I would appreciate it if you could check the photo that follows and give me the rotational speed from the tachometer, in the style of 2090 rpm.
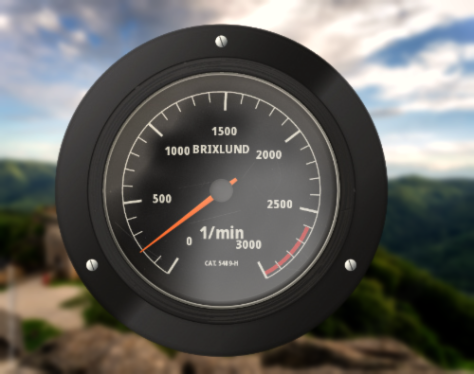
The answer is 200 rpm
